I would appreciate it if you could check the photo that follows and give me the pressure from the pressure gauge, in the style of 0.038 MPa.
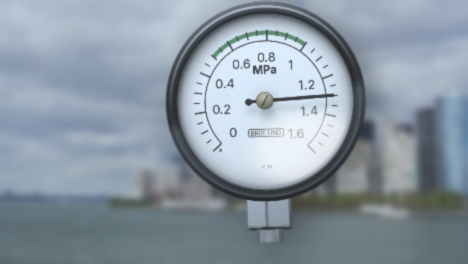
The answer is 1.3 MPa
